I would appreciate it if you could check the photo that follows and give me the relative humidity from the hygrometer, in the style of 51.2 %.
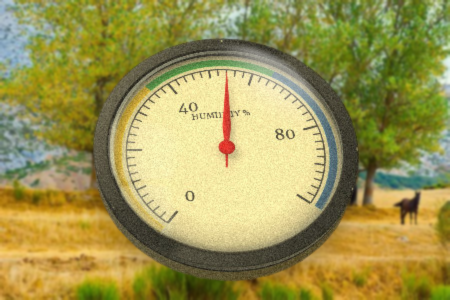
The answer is 54 %
